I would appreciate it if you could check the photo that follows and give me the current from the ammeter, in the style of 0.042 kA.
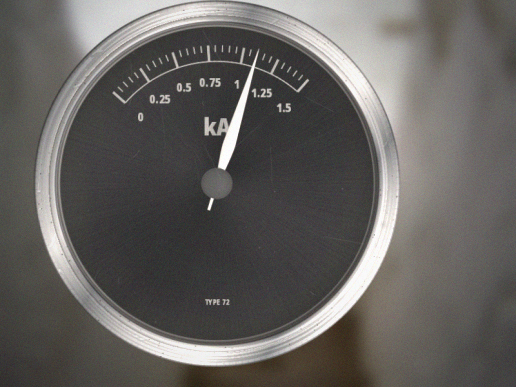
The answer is 1.1 kA
